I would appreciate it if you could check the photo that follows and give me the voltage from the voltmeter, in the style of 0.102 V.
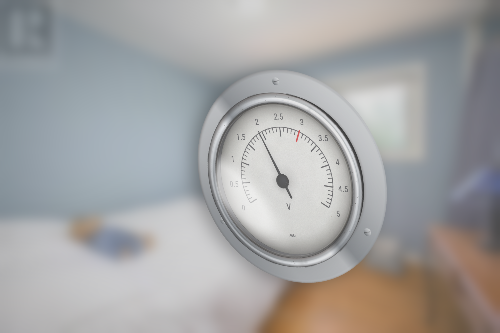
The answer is 2 V
